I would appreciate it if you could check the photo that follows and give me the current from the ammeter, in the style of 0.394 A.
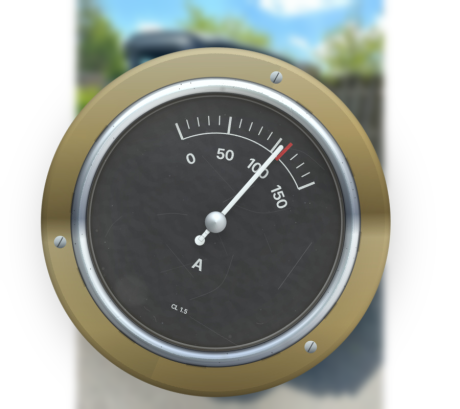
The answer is 105 A
